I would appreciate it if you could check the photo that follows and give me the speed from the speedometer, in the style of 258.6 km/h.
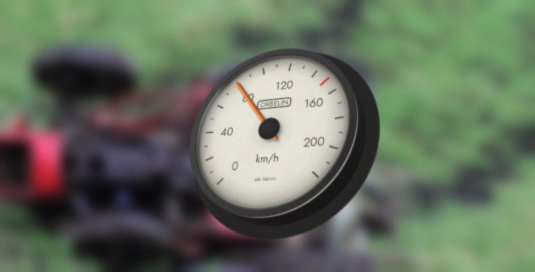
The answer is 80 km/h
